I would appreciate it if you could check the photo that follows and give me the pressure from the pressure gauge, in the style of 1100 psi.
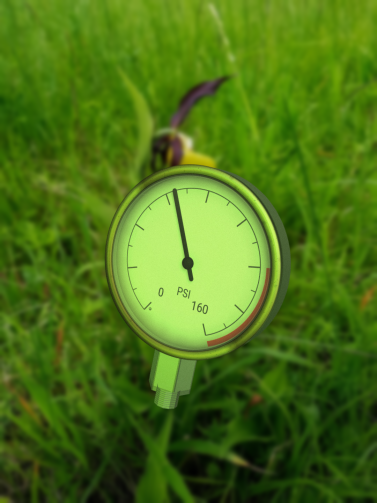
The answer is 65 psi
